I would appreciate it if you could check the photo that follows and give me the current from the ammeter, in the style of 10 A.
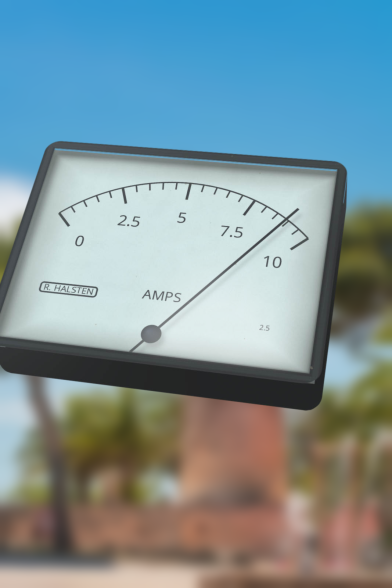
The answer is 9 A
